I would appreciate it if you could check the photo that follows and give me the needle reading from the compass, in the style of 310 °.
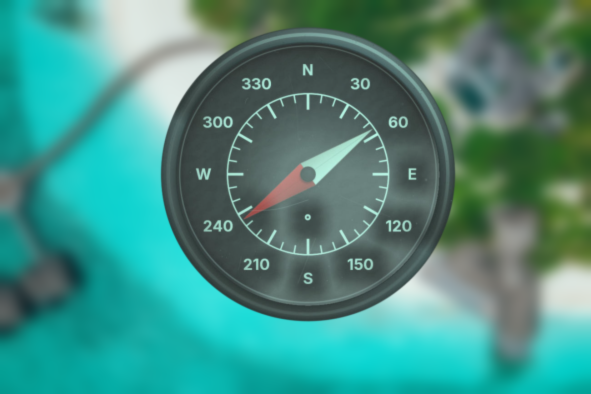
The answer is 235 °
